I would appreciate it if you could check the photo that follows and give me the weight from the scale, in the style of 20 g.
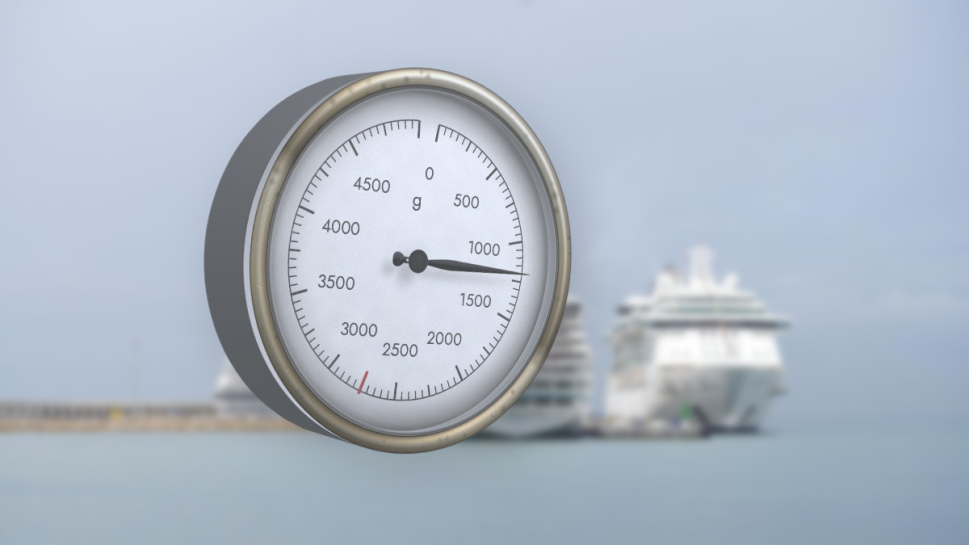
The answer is 1200 g
